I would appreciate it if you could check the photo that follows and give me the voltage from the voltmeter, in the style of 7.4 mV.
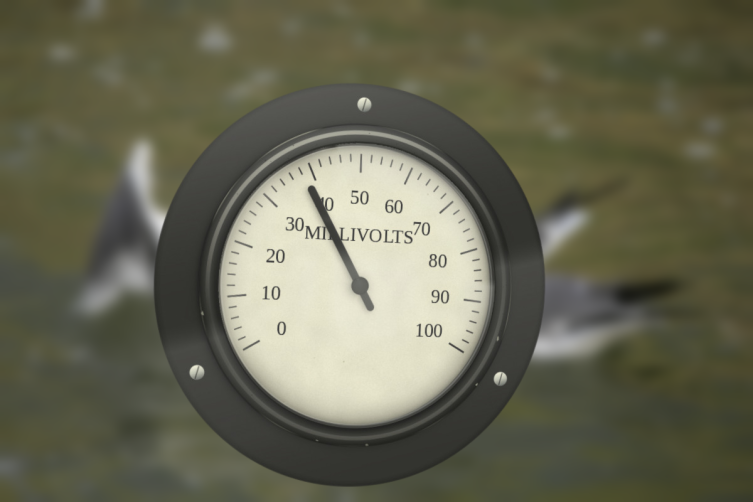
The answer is 38 mV
